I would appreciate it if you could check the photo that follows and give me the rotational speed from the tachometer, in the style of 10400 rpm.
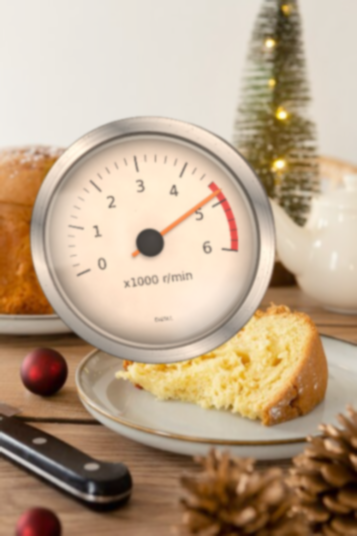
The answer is 4800 rpm
